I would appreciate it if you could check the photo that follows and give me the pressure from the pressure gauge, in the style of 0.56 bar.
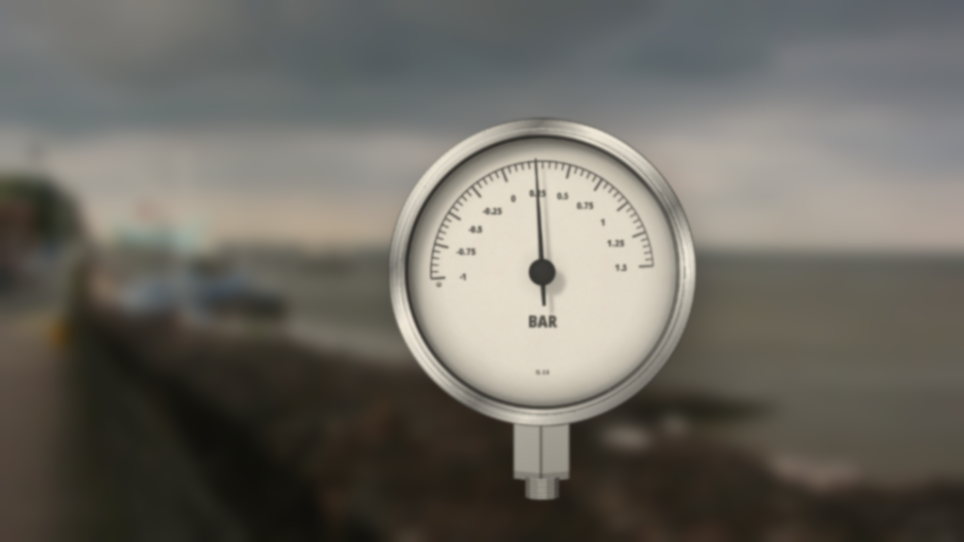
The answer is 0.25 bar
